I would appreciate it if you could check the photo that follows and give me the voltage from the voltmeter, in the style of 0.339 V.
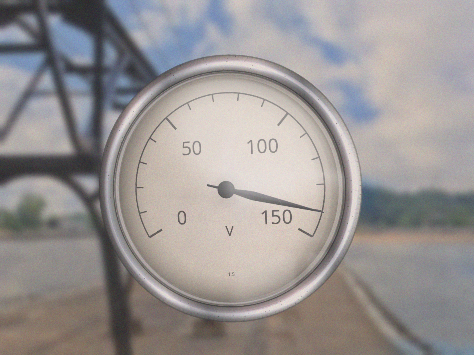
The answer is 140 V
